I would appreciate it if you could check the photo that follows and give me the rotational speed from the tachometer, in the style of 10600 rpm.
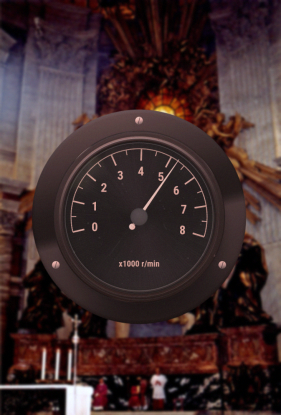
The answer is 5250 rpm
